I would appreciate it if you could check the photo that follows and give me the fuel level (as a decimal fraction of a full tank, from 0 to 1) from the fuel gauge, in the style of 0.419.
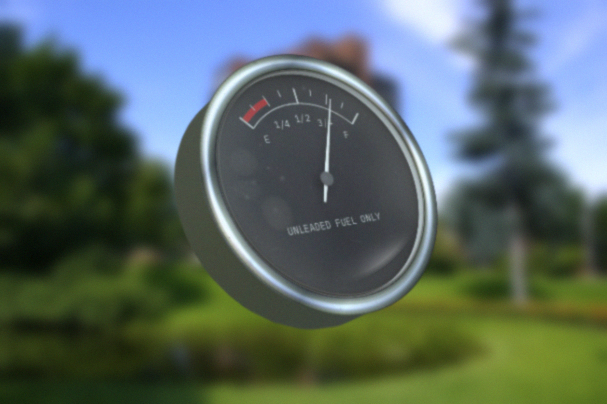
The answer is 0.75
